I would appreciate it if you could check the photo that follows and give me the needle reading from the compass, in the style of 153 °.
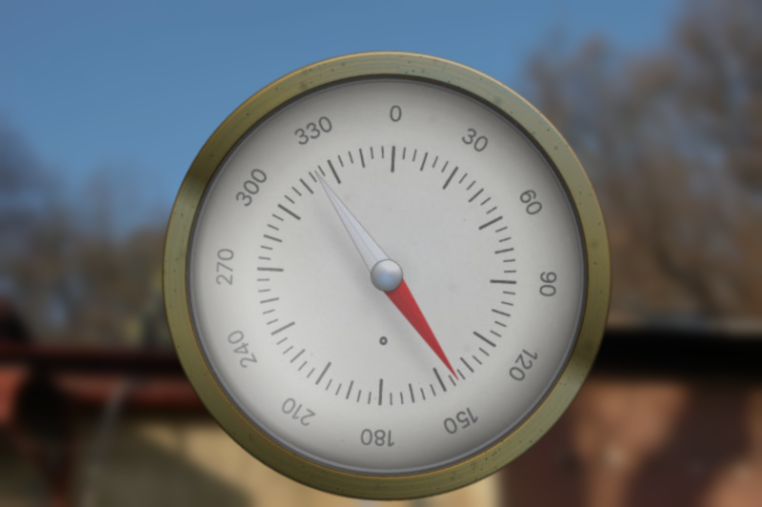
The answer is 142.5 °
